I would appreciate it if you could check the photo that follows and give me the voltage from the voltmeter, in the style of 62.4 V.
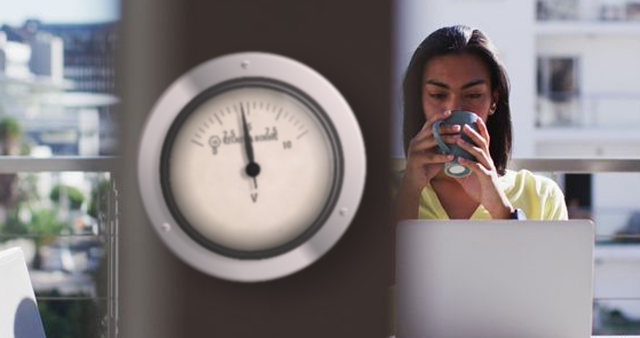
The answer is 4.5 V
